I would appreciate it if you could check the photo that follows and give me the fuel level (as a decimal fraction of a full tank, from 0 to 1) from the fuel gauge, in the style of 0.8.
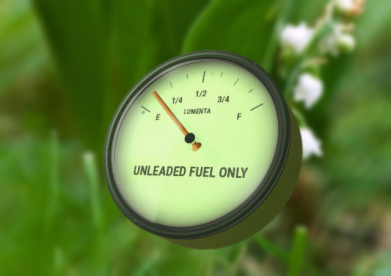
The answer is 0.125
